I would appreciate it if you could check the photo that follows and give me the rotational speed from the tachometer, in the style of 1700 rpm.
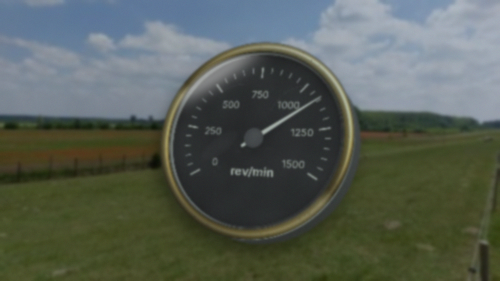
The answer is 1100 rpm
